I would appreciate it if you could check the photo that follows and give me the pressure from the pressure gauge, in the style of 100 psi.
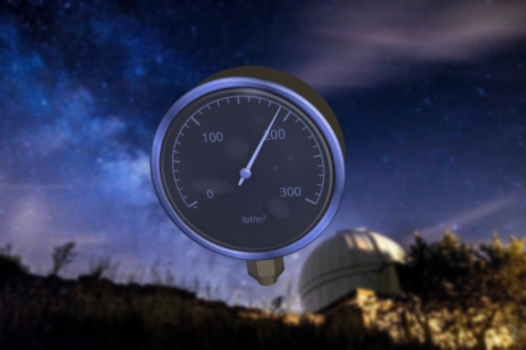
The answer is 190 psi
